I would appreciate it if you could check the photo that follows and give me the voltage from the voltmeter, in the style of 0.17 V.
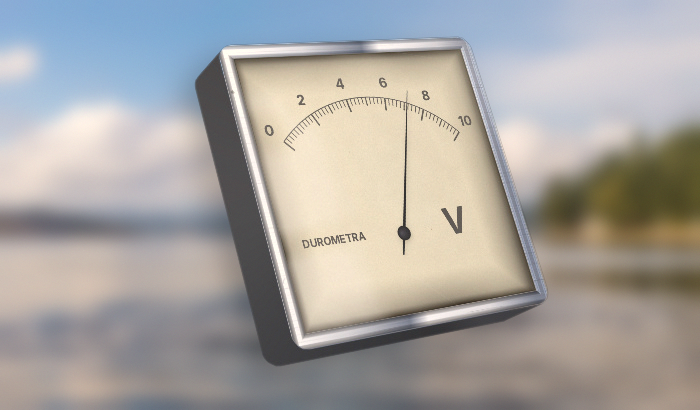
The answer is 7 V
